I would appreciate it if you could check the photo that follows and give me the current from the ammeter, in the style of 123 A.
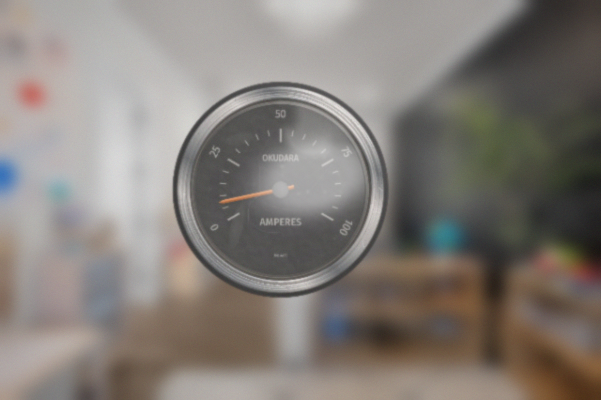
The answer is 7.5 A
